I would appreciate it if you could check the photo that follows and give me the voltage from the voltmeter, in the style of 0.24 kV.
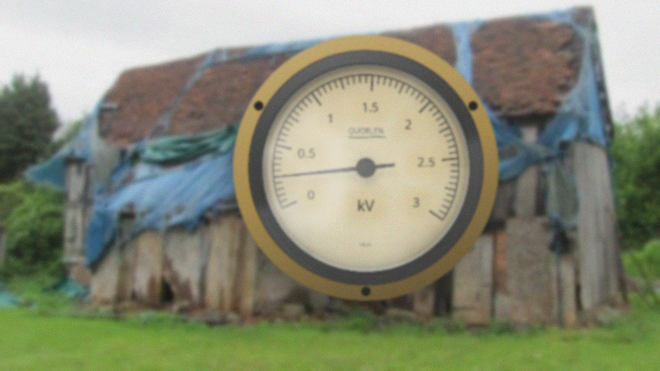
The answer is 0.25 kV
